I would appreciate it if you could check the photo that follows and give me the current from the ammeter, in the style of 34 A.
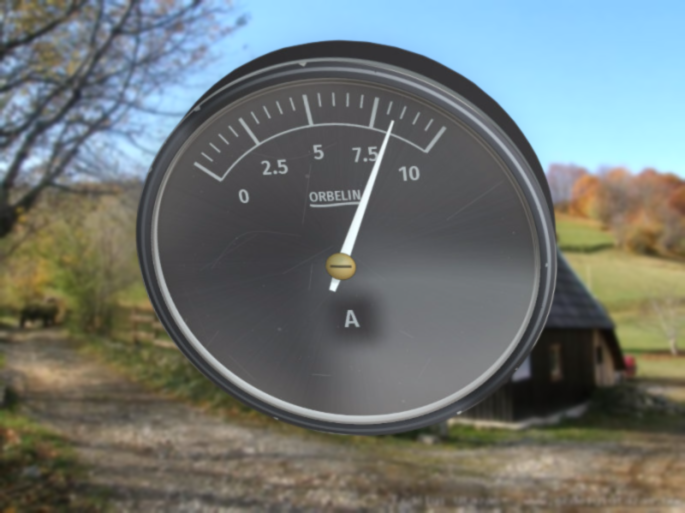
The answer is 8.25 A
